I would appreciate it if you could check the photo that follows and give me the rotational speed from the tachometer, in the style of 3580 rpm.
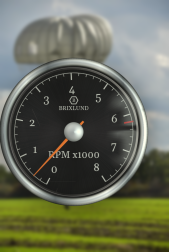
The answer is 400 rpm
